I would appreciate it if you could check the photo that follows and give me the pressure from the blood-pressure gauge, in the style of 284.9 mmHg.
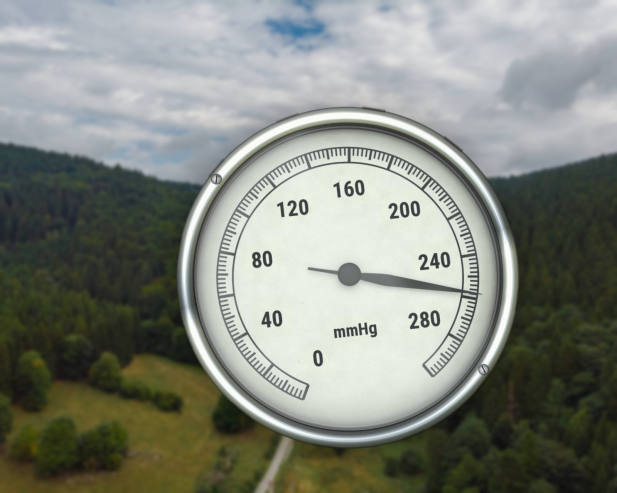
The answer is 258 mmHg
